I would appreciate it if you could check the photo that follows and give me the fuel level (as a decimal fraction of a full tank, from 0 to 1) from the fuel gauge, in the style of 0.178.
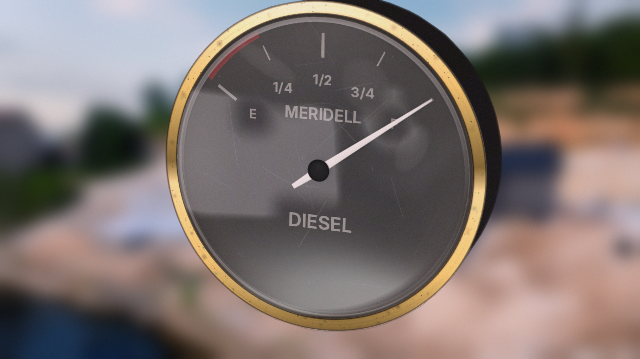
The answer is 1
